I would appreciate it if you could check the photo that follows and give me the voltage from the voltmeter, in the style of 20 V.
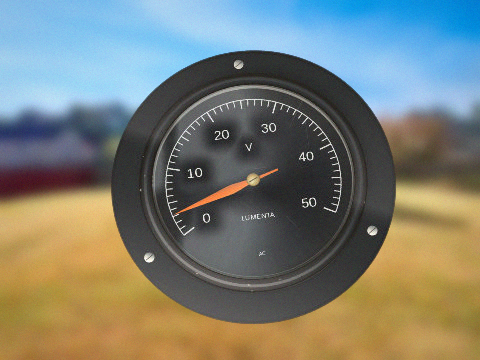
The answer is 3 V
